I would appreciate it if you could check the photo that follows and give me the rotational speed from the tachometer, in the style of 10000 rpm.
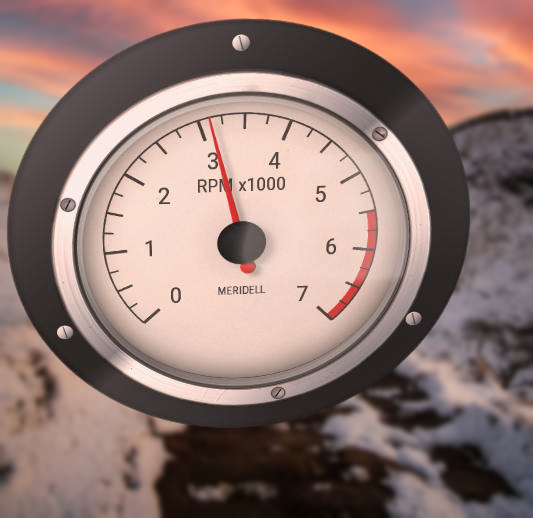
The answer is 3125 rpm
